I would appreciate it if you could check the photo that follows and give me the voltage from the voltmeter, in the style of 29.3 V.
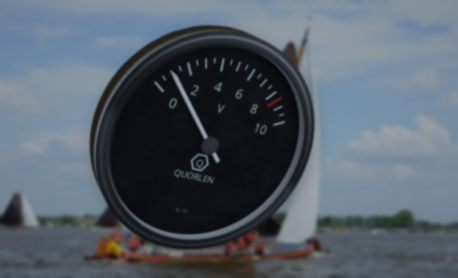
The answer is 1 V
